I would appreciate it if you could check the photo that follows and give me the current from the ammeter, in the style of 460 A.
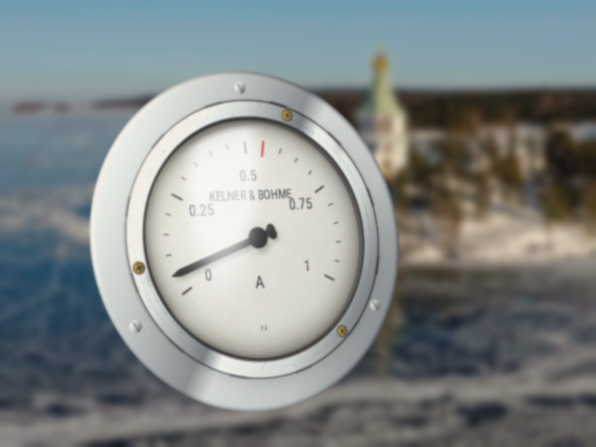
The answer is 0.05 A
